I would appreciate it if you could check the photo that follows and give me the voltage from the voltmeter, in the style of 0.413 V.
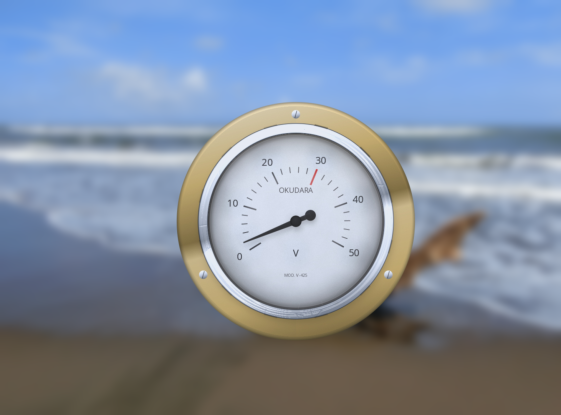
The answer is 2 V
